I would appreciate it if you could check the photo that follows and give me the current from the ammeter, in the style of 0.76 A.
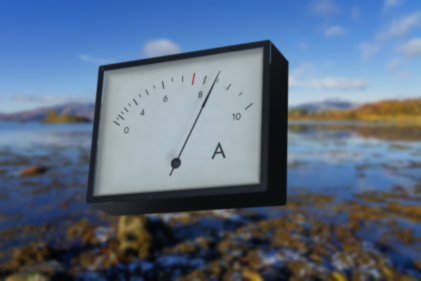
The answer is 8.5 A
